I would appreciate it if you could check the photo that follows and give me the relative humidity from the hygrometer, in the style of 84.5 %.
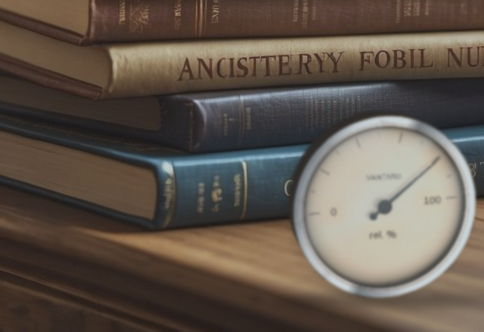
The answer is 80 %
